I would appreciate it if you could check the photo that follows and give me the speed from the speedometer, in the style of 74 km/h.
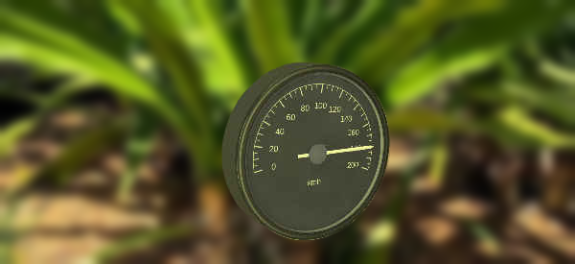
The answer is 180 km/h
